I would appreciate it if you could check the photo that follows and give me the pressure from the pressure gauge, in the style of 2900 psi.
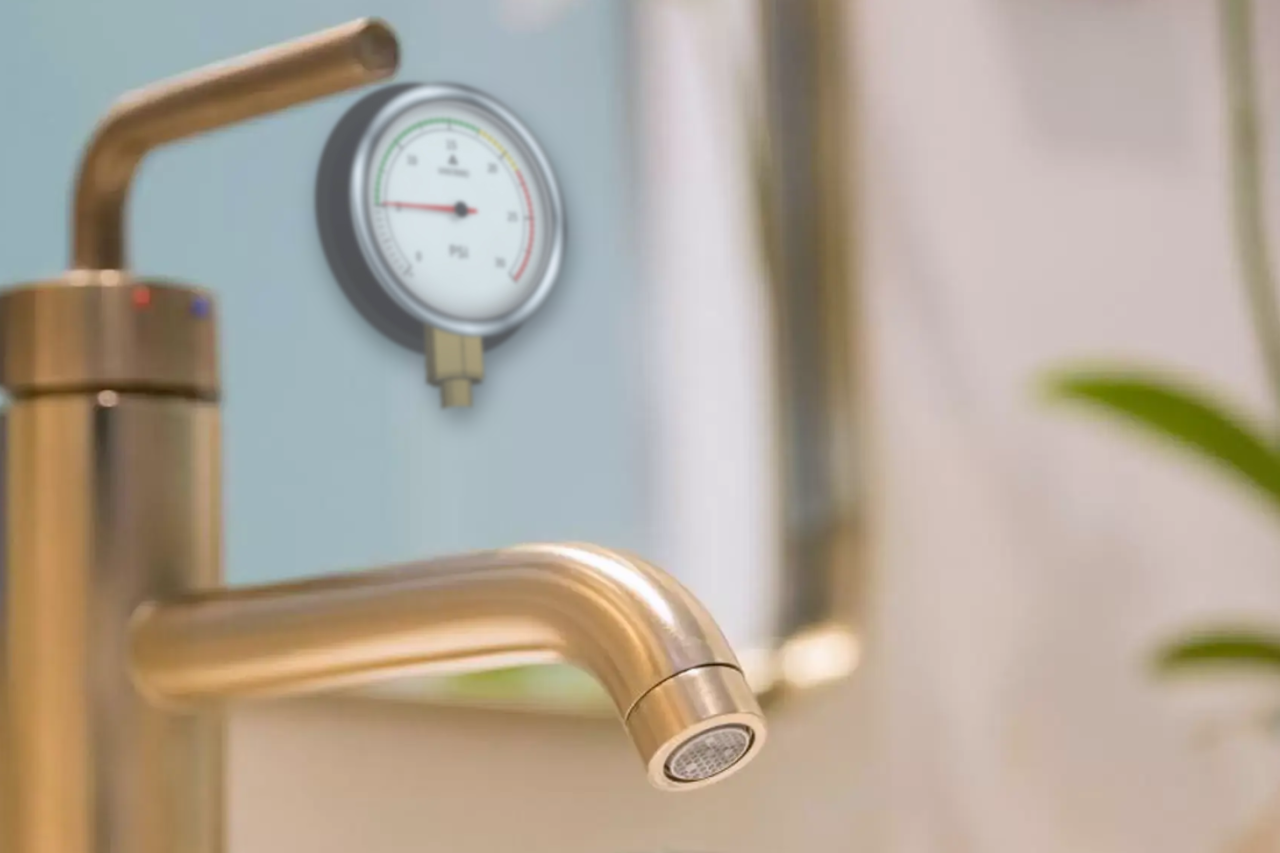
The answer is 5 psi
